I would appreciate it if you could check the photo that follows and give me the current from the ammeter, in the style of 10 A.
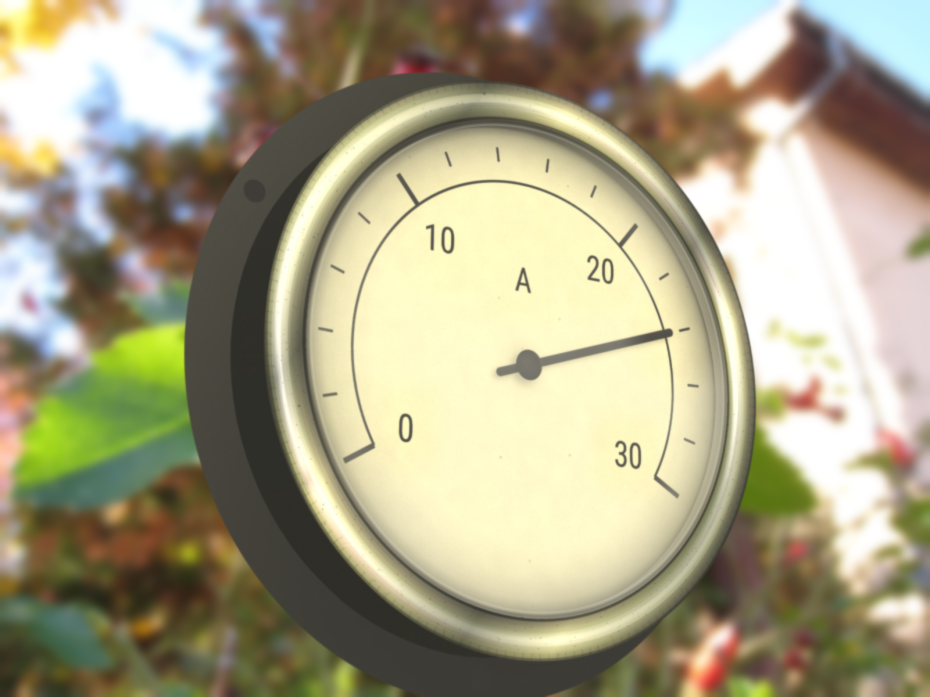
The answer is 24 A
